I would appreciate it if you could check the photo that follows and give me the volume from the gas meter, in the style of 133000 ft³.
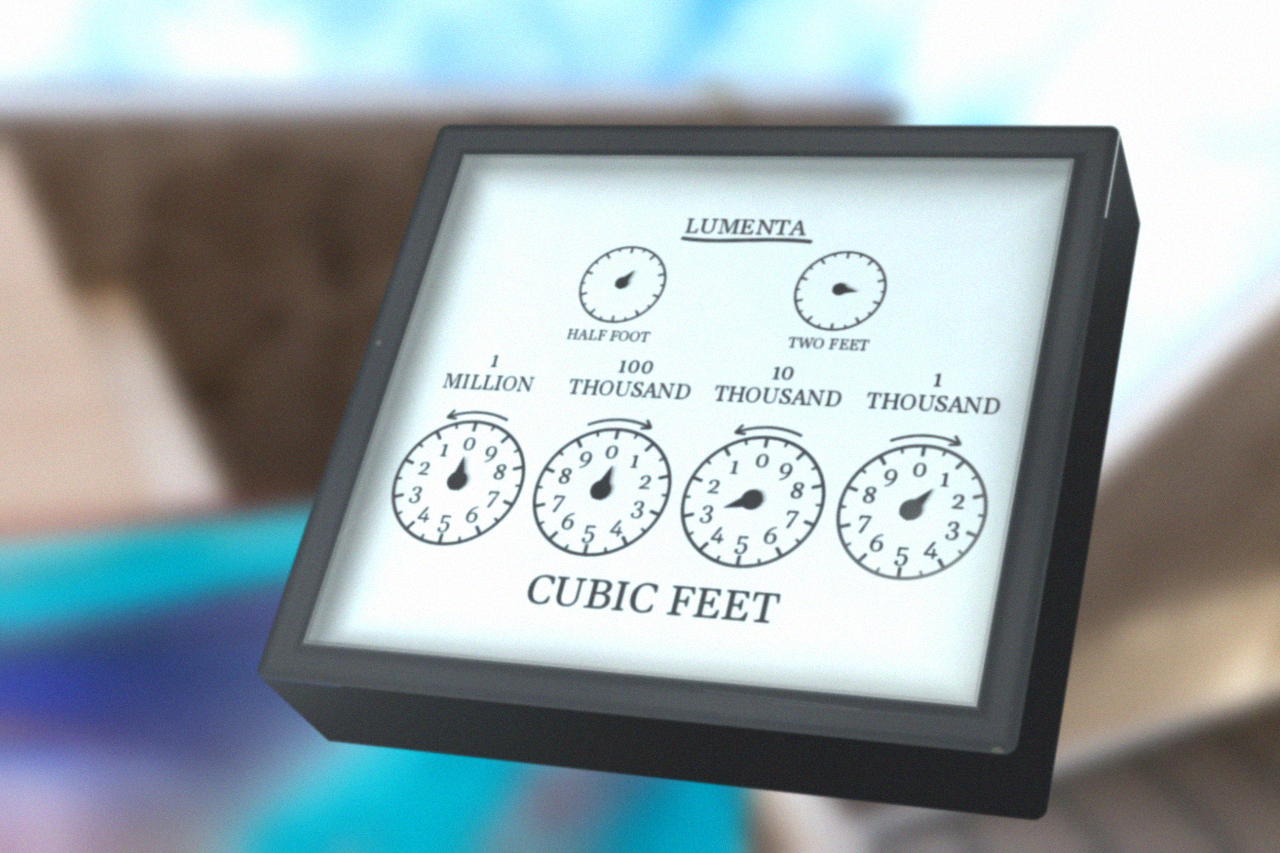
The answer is 3100 ft³
